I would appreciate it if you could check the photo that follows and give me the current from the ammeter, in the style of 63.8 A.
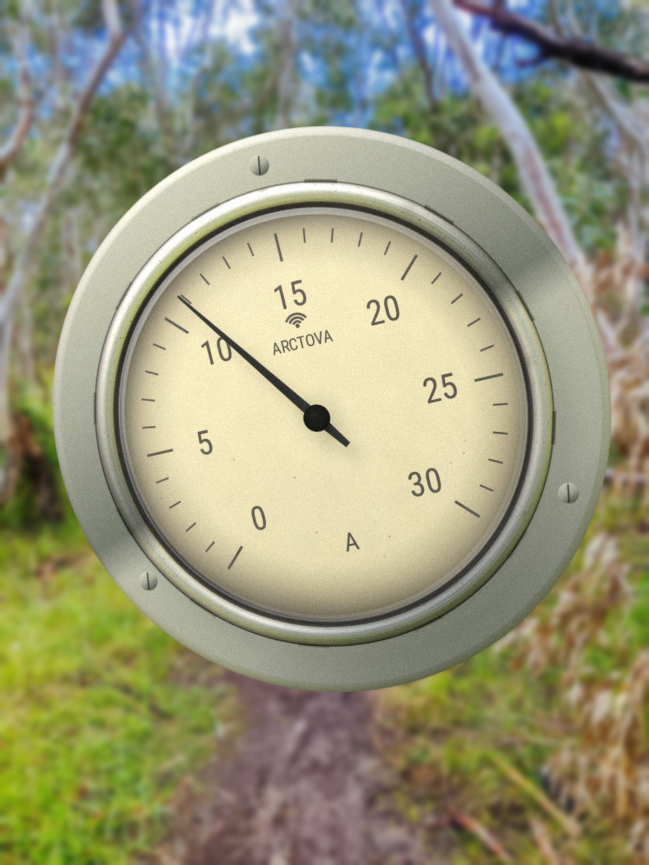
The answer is 11 A
